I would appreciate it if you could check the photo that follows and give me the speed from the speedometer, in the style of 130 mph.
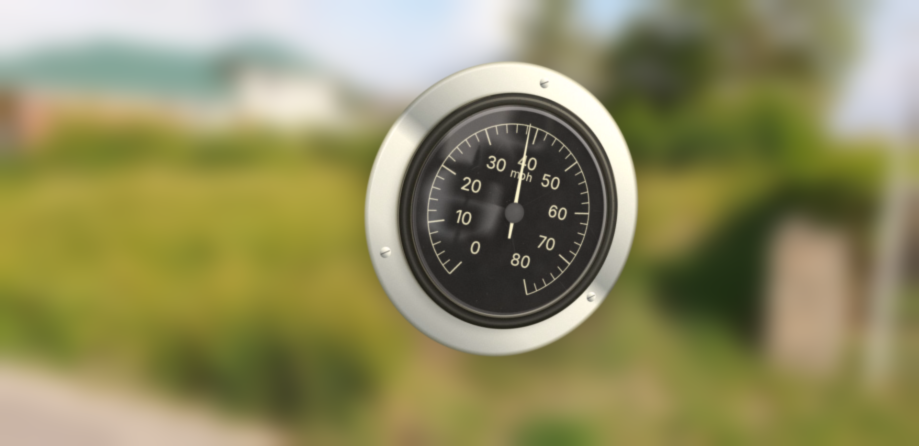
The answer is 38 mph
